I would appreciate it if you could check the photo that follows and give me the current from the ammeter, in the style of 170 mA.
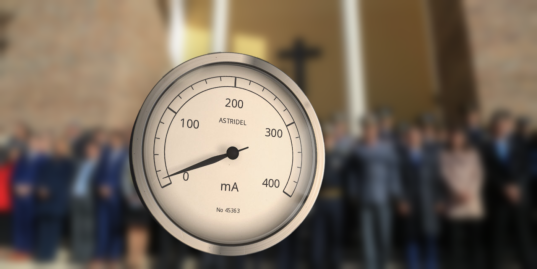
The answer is 10 mA
